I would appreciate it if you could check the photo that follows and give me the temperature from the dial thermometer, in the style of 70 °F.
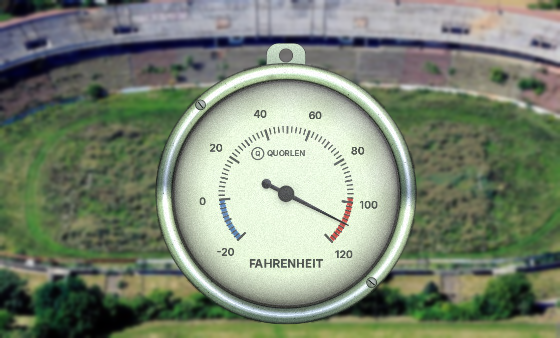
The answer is 110 °F
